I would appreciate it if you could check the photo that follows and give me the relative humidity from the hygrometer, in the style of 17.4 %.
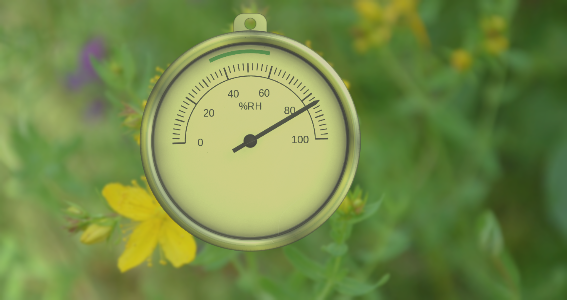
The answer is 84 %
